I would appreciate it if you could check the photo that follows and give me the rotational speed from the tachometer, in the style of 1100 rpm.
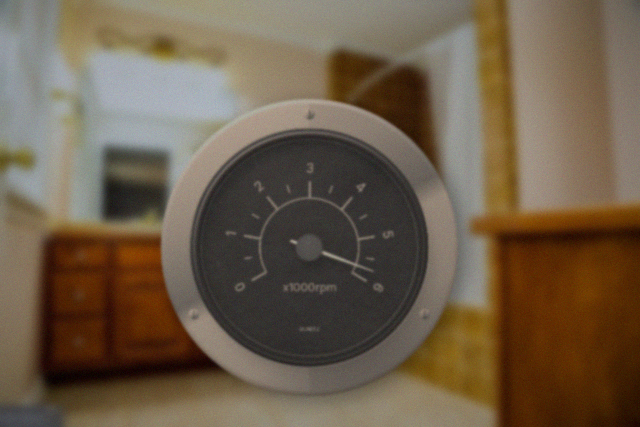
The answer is 5750 rpm
